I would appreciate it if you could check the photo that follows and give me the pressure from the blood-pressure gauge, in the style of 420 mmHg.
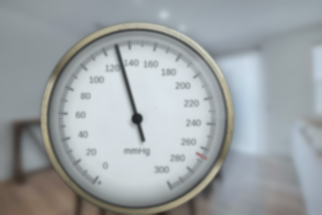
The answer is 130 mmHg
